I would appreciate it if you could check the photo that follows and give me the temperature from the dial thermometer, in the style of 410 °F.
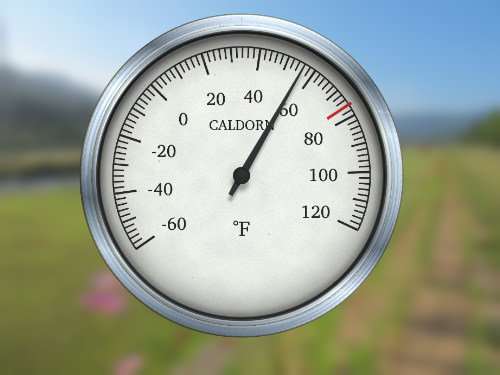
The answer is 56 °F
